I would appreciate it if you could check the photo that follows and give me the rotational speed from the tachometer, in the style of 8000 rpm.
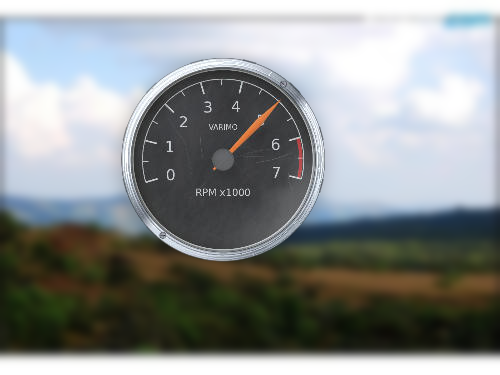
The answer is 5000 rpm
